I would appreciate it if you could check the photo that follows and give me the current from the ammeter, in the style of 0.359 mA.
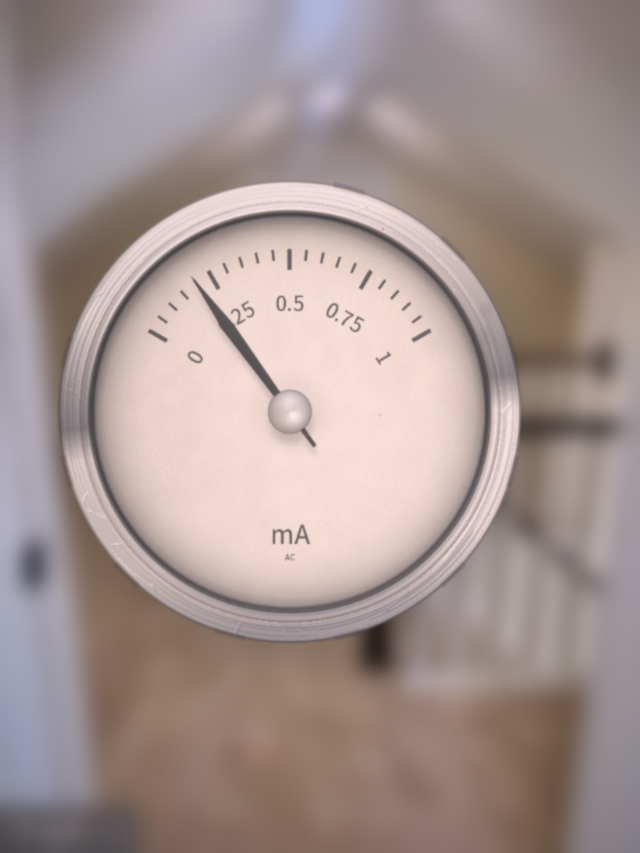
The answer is 0.2 mA
